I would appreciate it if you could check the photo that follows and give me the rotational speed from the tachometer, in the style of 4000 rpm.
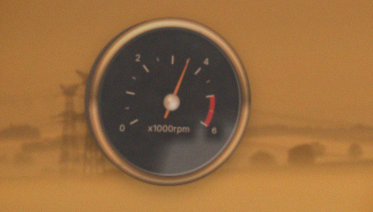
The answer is 3500 rpm
